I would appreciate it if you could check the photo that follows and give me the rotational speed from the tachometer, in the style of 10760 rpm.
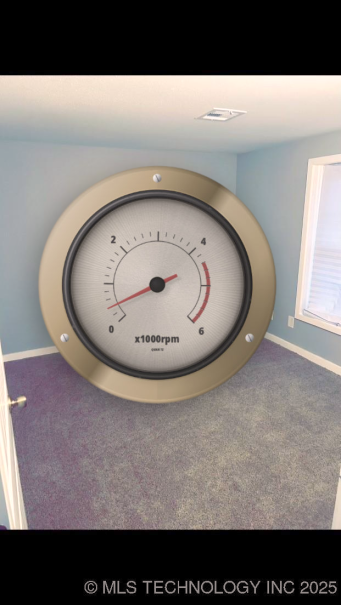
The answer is 400 rpm
